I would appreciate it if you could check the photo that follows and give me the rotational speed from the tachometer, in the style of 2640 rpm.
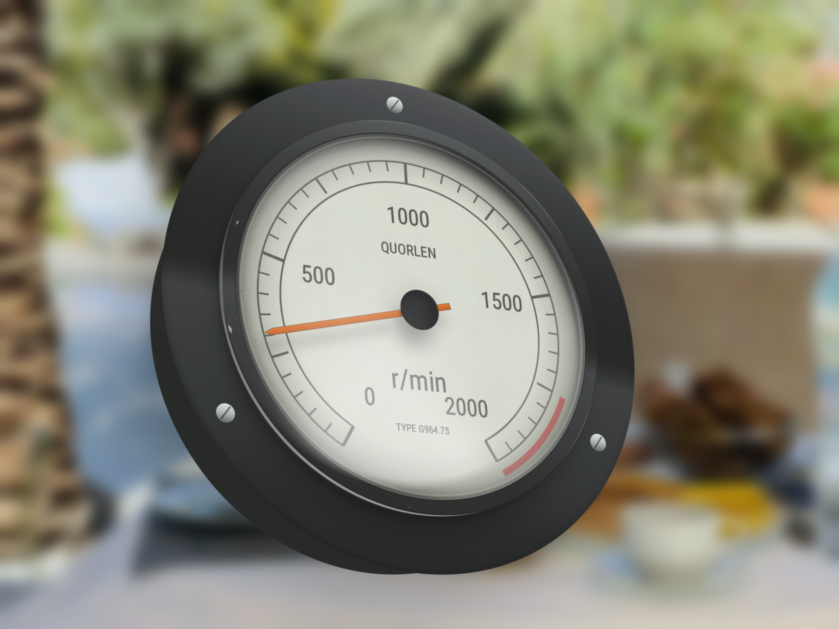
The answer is 300 rpm
